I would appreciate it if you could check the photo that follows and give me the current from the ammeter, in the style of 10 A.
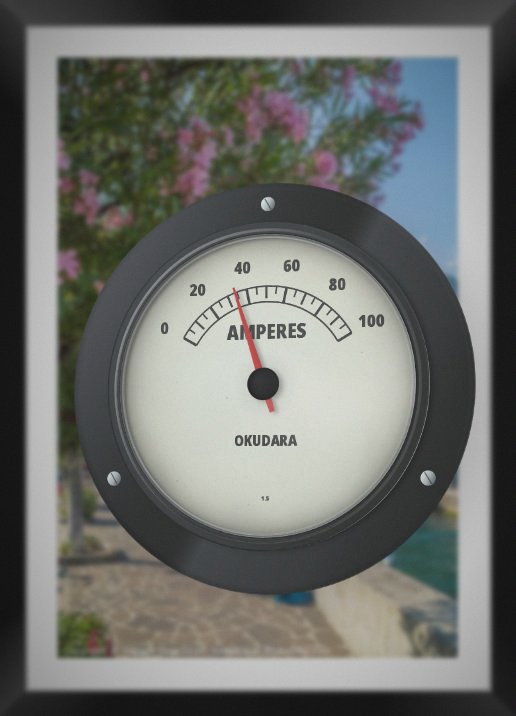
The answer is 35 A
